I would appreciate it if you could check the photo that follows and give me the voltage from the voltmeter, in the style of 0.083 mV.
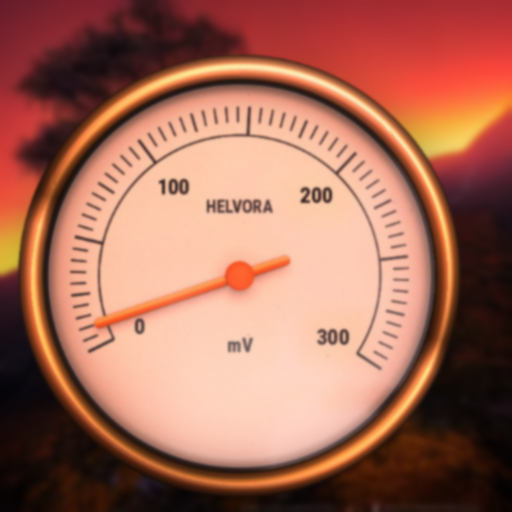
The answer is 10 mV
